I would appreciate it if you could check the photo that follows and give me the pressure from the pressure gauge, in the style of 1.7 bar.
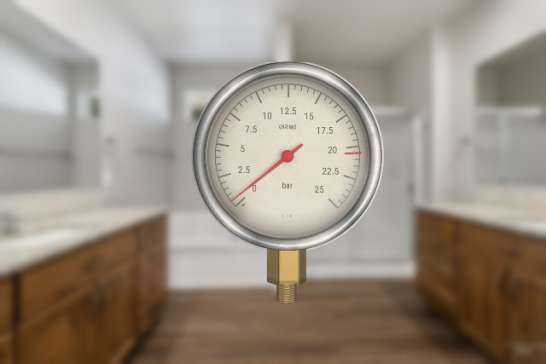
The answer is 0.5 bar
